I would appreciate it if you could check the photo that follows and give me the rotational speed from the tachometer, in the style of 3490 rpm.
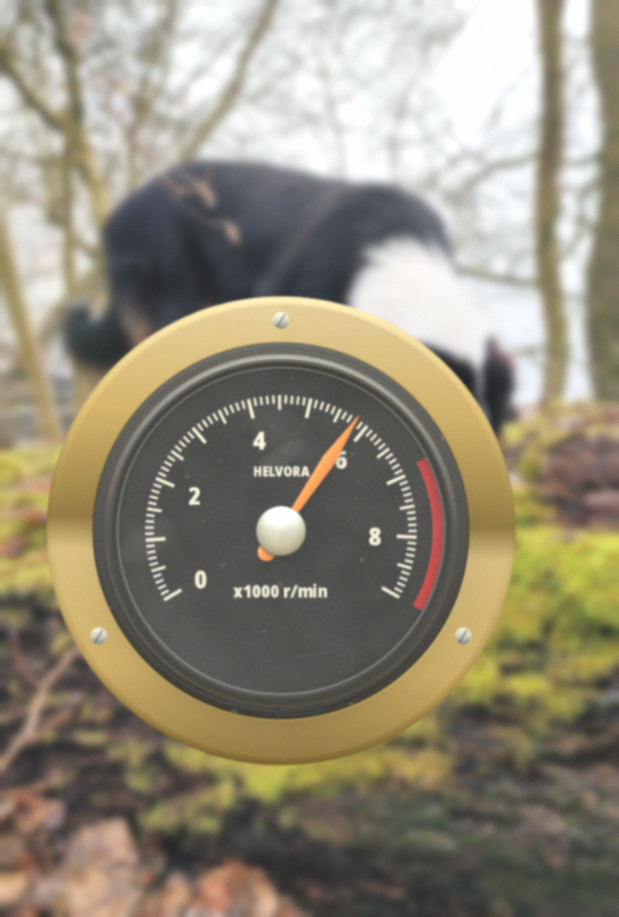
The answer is 5800 rpm
